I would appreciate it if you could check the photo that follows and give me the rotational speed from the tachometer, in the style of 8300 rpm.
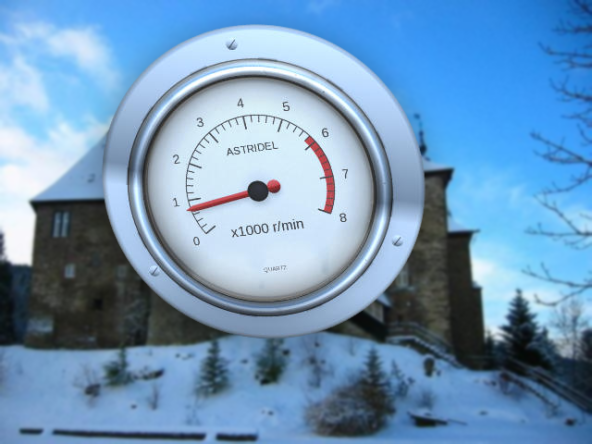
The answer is 800 rpm
